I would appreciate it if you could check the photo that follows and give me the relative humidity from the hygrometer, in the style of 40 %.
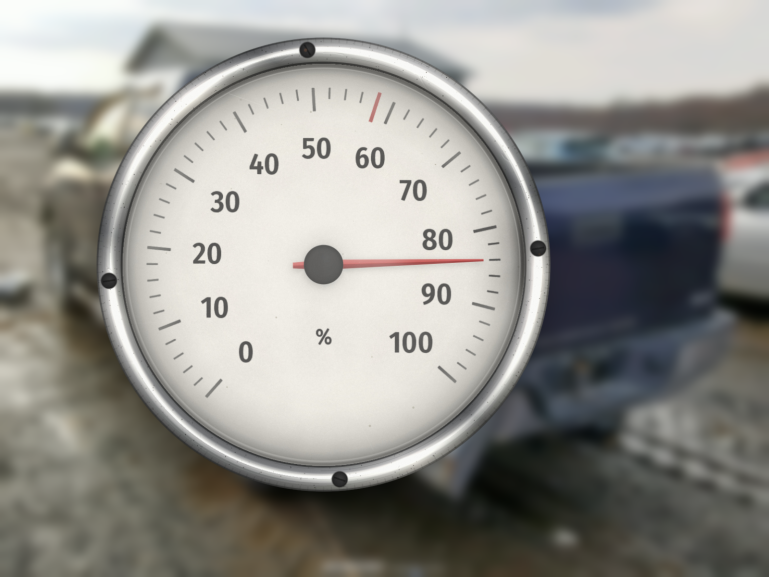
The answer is 84 %
